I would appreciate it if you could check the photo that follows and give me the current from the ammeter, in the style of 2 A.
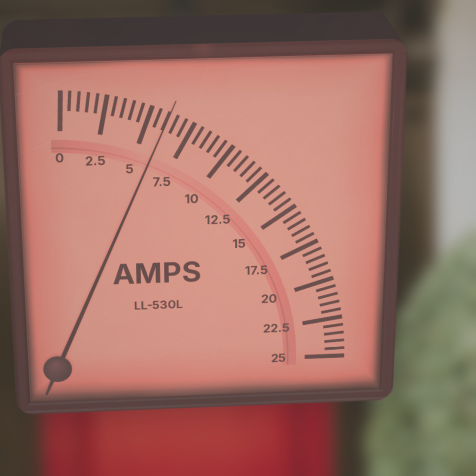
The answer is 6 A
